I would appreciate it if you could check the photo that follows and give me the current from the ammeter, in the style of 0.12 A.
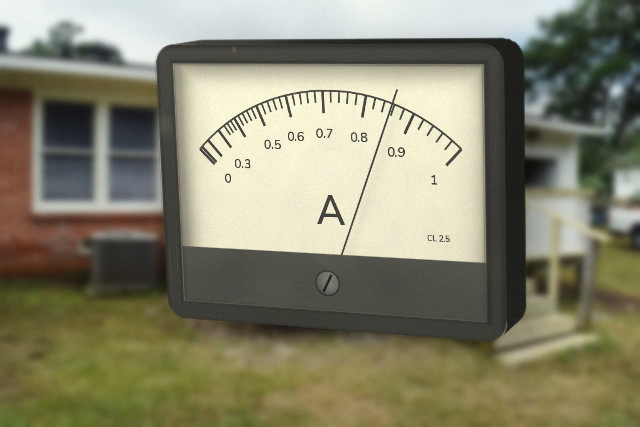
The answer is 0.86 A
